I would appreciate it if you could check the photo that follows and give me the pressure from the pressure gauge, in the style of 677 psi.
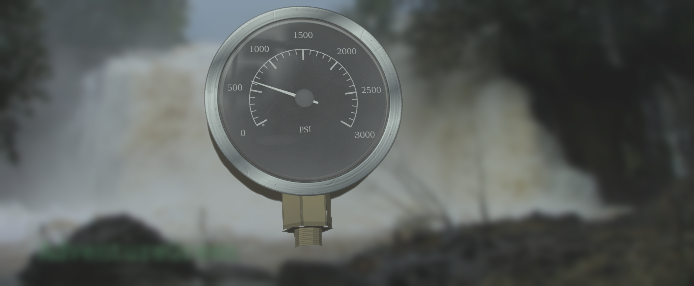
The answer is 600 psi
